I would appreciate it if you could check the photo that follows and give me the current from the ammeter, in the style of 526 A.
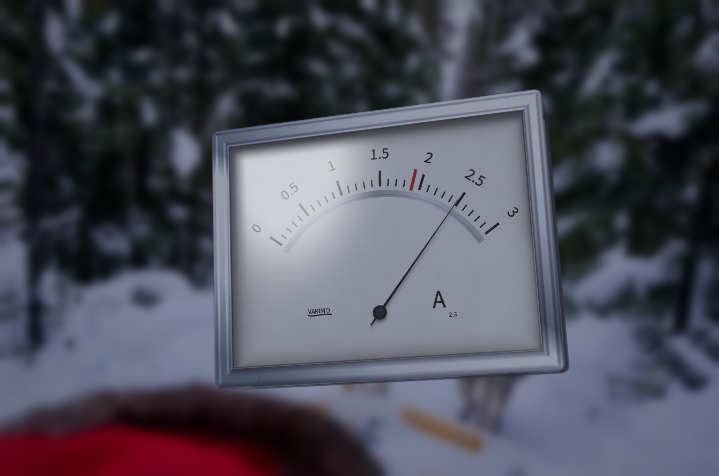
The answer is 2.5 A
